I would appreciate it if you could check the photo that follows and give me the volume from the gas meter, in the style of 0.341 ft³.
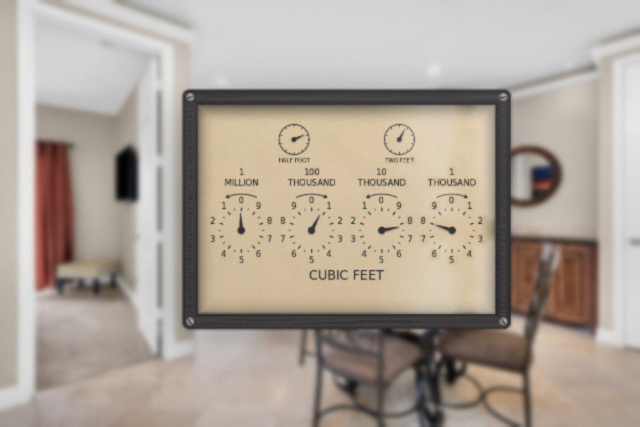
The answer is 7800 ft³
